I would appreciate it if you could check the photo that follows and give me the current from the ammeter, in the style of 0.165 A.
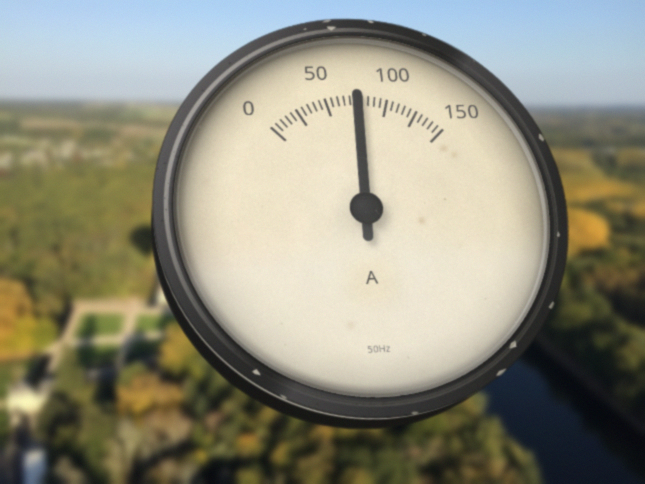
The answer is 75 A
